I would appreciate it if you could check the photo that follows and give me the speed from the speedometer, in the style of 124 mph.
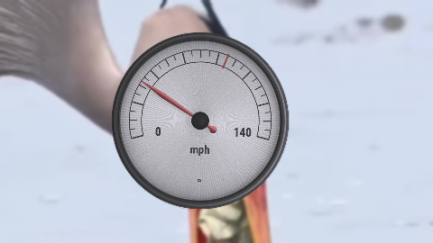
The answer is 32.5 mph
